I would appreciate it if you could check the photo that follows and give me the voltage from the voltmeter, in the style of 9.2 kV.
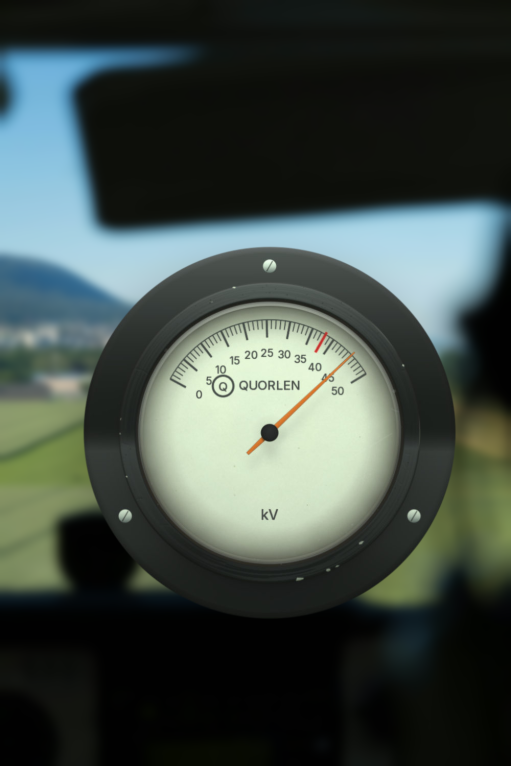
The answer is 45 kV
